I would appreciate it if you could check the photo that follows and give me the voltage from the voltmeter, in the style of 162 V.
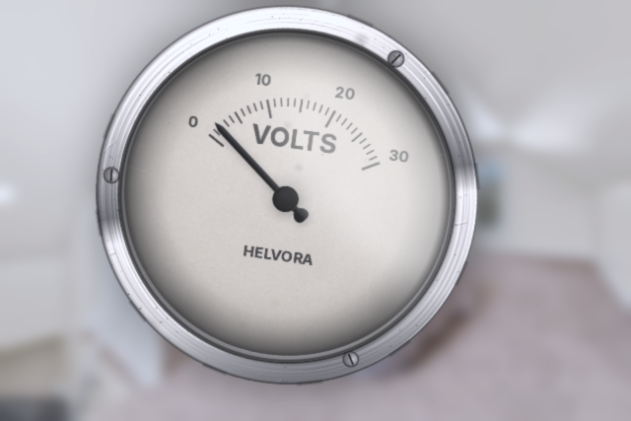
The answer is 2 V
